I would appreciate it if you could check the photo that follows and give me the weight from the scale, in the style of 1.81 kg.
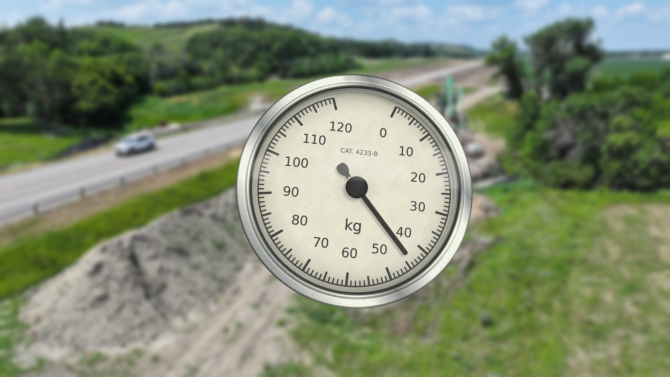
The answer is 44 kg
